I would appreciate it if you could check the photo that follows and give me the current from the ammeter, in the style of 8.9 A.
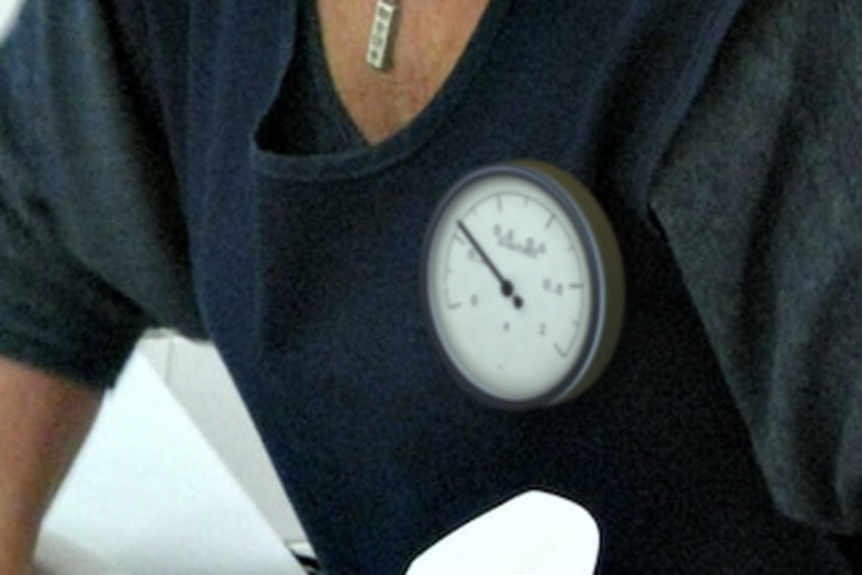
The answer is 0.25 A
